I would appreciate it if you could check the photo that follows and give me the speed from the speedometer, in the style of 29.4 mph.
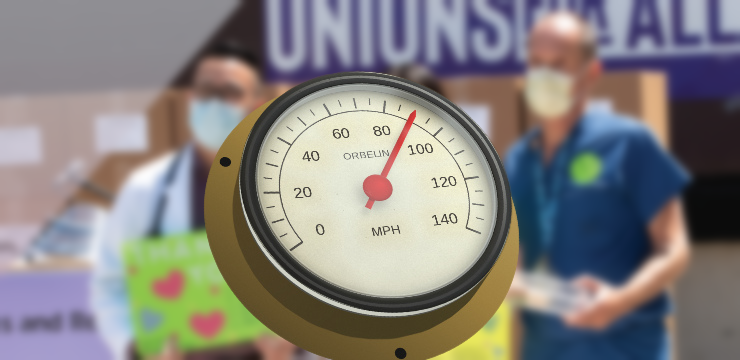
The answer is 90 mph
